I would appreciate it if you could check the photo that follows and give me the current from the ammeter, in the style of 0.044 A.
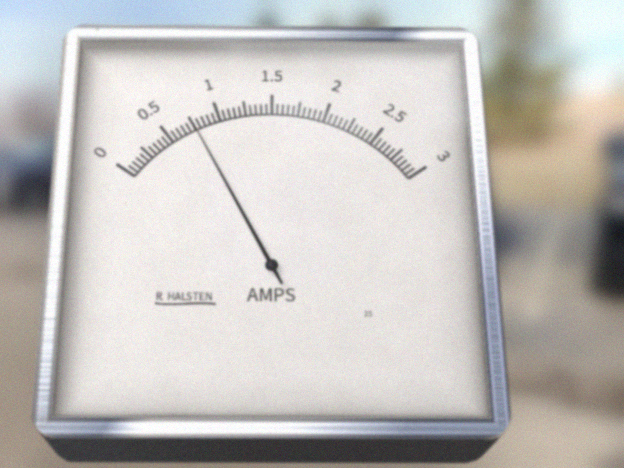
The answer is 0.75 A
